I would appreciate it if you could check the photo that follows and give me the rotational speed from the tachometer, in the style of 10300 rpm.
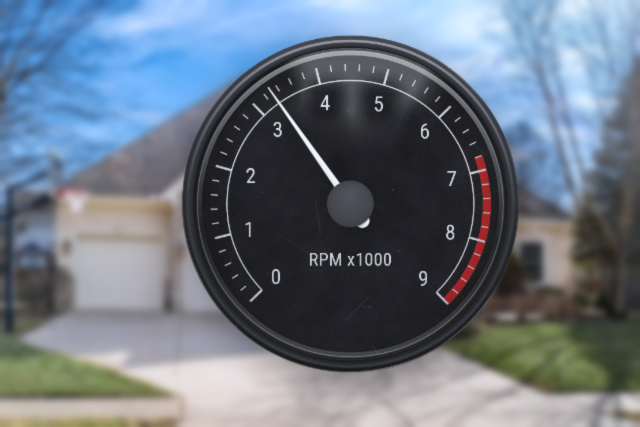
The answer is 3300 rpm
